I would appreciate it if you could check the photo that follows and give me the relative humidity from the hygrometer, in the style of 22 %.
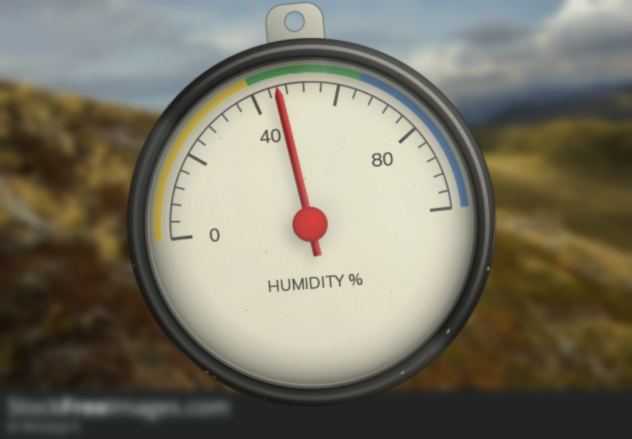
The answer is 46 %
